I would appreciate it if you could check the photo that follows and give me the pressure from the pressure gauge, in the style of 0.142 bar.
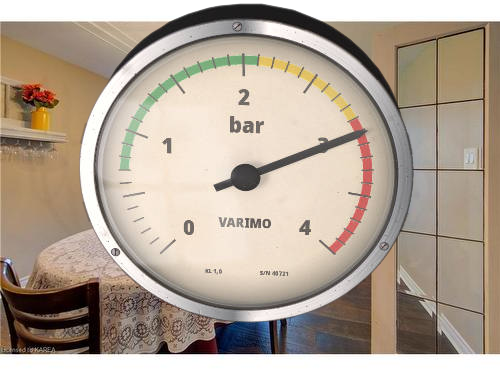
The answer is 3 bar
